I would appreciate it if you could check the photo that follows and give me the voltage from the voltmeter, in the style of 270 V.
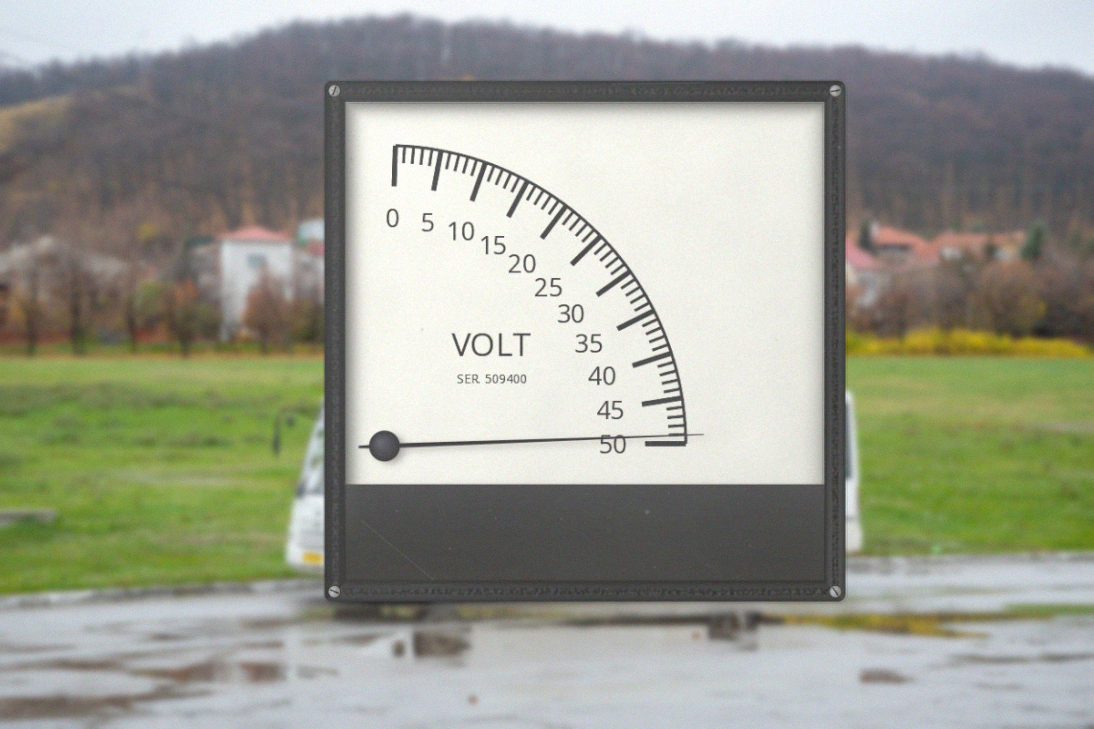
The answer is 49 V
